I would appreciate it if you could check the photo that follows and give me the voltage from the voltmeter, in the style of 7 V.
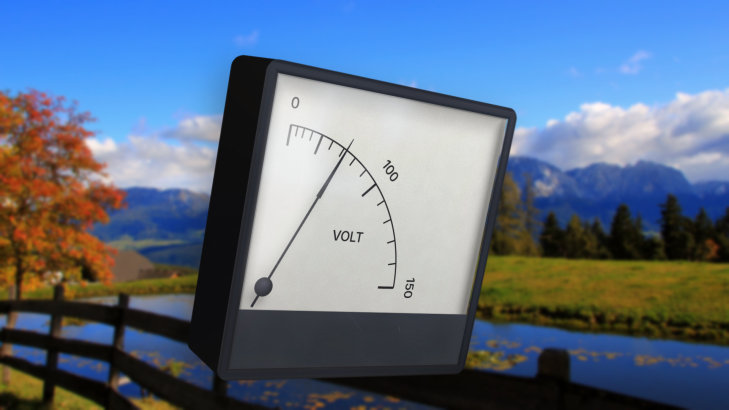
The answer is 70 V
